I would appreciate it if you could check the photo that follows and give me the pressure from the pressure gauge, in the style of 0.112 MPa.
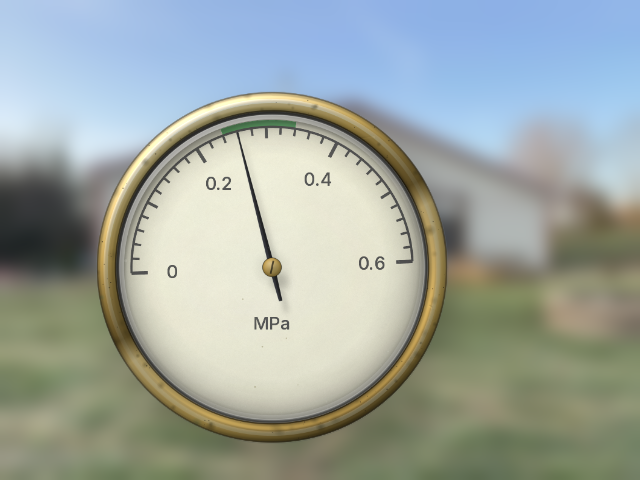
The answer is 0.26 MPa
